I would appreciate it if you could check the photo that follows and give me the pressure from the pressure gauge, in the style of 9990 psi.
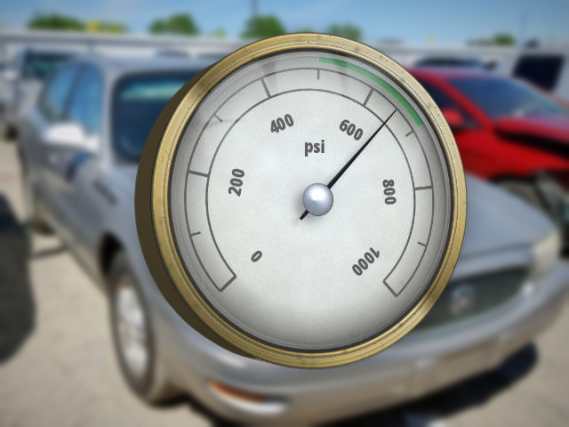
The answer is 650 psi
